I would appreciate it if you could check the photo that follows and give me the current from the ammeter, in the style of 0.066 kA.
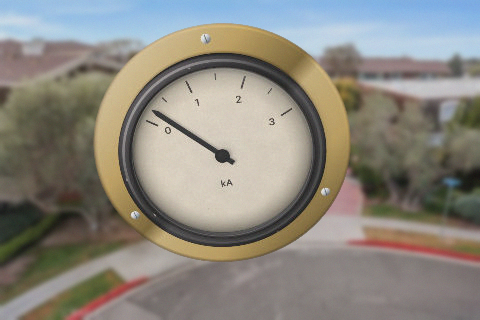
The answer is 0.25 kA
